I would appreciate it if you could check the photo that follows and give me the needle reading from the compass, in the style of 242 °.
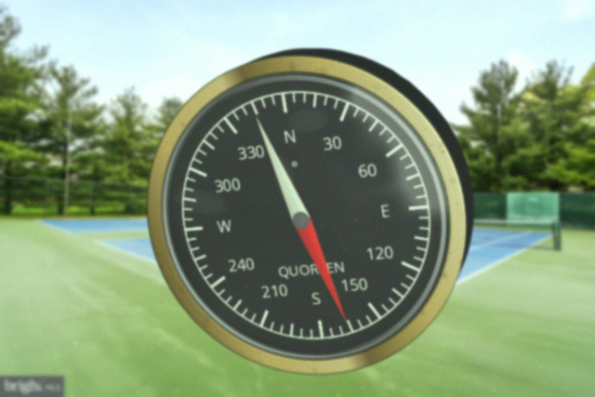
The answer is 165 °
